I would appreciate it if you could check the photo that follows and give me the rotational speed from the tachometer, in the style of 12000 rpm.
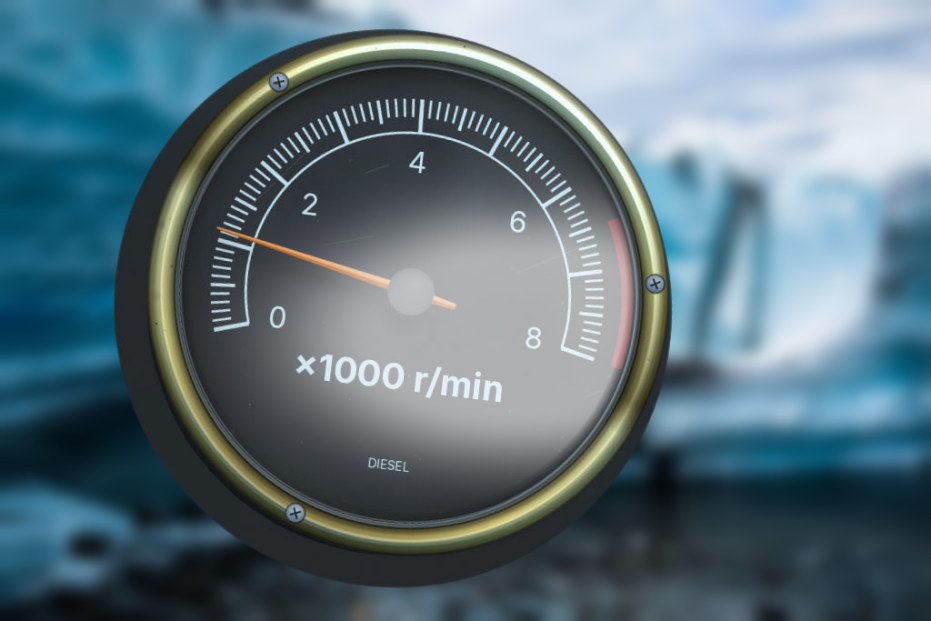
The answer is 1100 rpm
